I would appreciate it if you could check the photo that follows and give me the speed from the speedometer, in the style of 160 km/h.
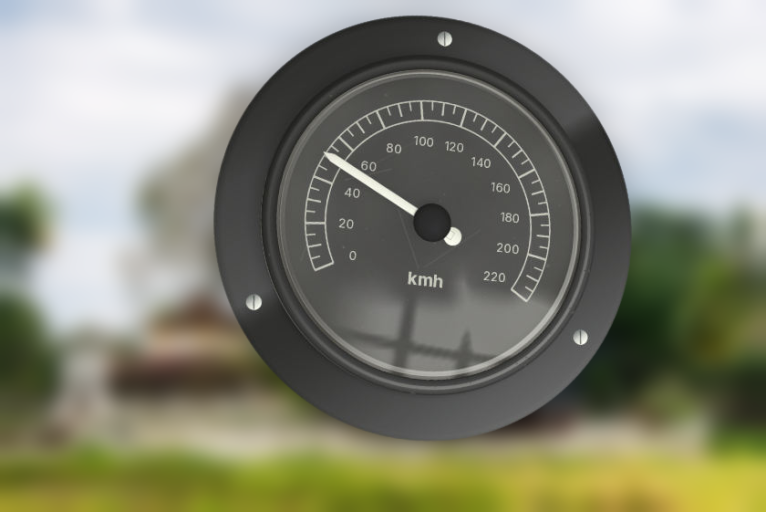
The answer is 50 km/h
